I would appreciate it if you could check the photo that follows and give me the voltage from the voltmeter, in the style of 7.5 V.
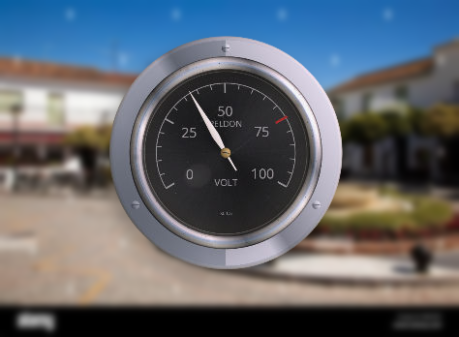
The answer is 37.5 V
